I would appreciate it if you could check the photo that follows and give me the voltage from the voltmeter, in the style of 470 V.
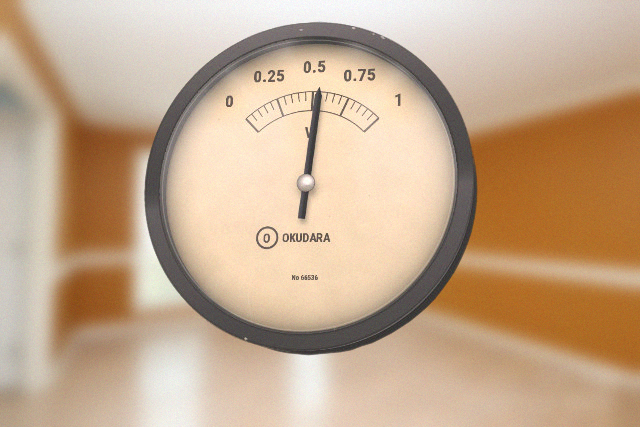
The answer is 0.55 V
